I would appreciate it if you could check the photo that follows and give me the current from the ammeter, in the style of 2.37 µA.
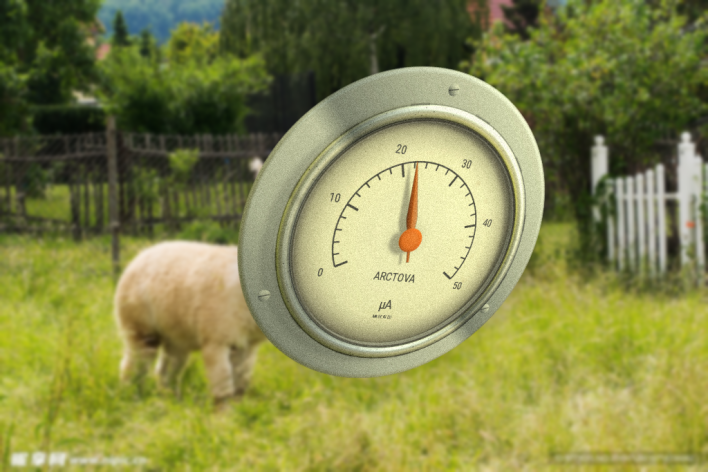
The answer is 22 µA
